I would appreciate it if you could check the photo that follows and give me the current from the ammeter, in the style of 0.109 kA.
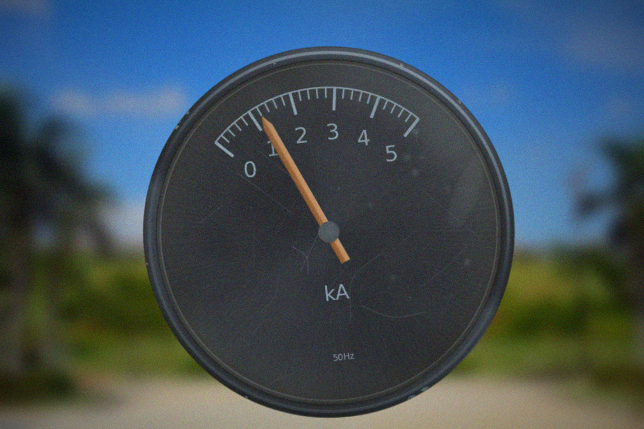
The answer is 1.2 kA
